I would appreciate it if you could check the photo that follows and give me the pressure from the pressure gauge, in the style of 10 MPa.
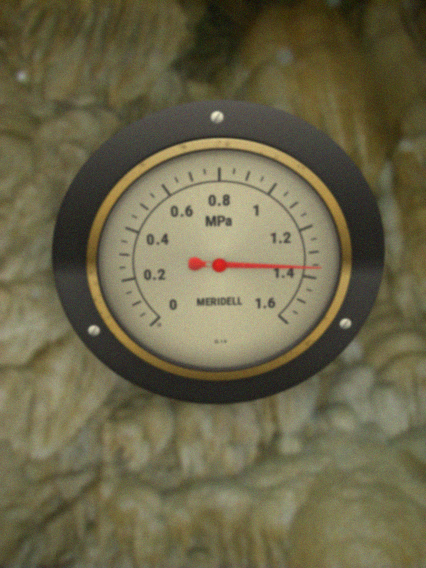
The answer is 1.35 MPa
